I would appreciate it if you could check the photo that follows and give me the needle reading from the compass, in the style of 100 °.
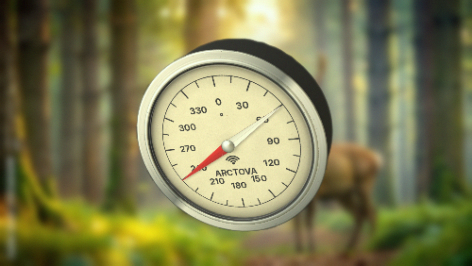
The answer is 240 °
